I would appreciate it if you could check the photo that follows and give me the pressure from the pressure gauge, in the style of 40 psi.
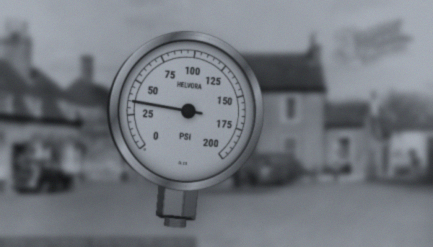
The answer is 35 psi
